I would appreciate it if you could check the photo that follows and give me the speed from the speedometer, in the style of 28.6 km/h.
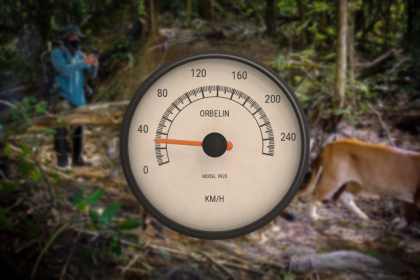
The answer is 30 km/h
